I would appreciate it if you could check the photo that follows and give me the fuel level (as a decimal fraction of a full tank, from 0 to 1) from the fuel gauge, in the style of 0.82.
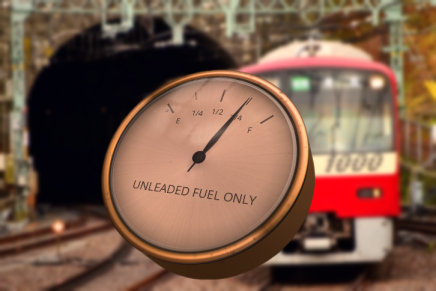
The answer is 0.75
